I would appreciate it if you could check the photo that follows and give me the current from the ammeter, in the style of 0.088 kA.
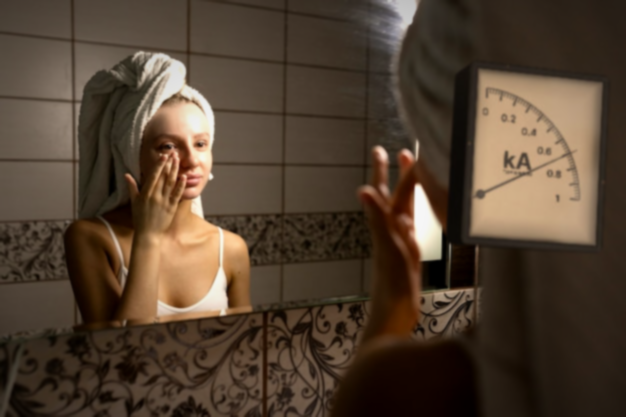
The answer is 0.7 kA
